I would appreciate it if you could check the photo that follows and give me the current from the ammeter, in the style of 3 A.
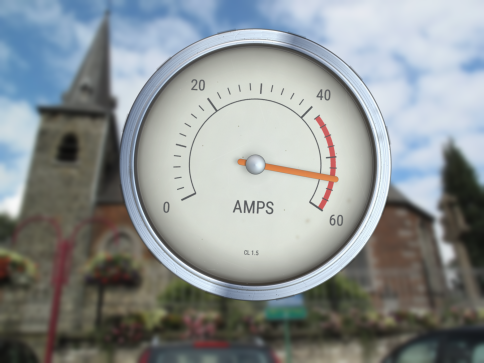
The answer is 54 A
